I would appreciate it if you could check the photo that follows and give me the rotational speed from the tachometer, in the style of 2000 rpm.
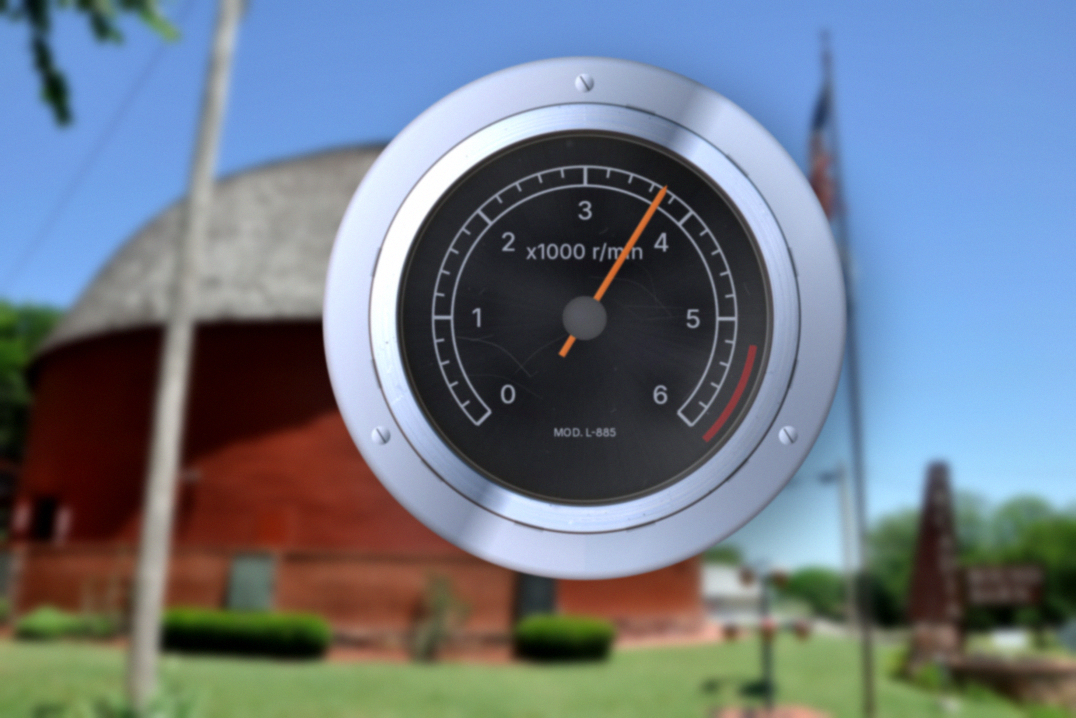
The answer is 3700 rpm
